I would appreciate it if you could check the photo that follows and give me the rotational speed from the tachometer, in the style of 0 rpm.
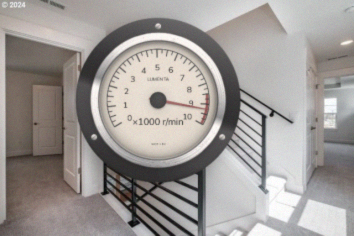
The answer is 9250 rpm
